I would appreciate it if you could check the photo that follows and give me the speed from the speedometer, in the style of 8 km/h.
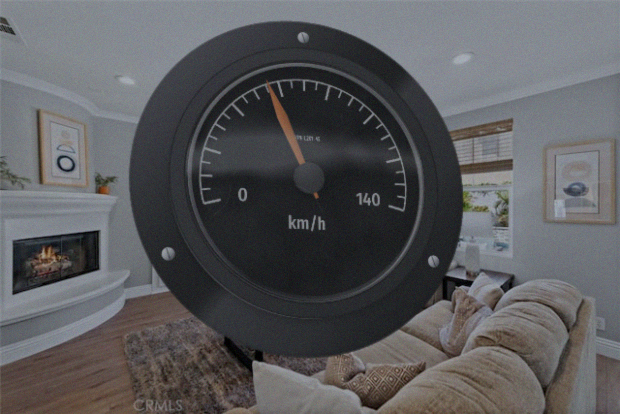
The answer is 55 km/h
